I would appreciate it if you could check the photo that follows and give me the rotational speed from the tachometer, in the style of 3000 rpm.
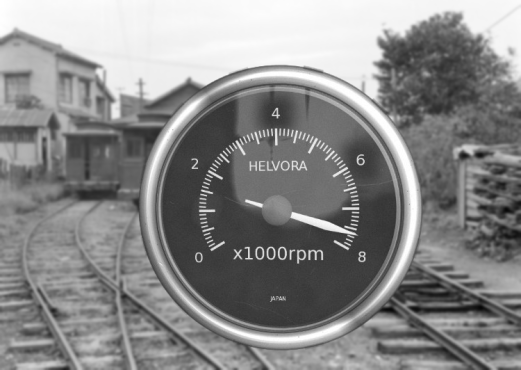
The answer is 7600 rpm
